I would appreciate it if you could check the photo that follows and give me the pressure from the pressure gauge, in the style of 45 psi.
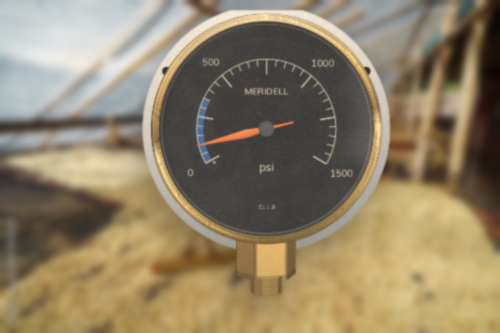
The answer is 100 psi
